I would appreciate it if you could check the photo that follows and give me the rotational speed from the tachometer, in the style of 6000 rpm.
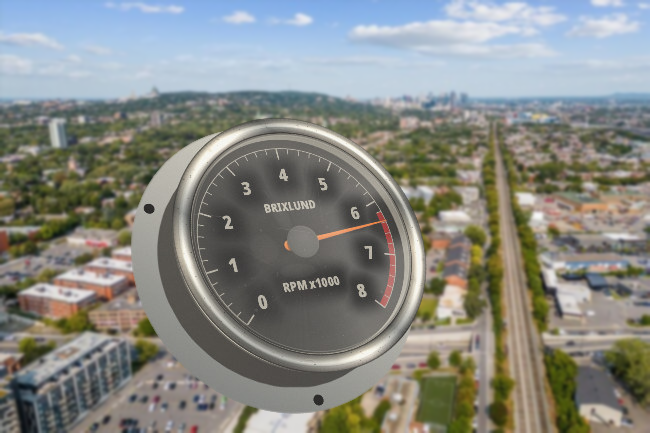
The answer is 6400 rpm
